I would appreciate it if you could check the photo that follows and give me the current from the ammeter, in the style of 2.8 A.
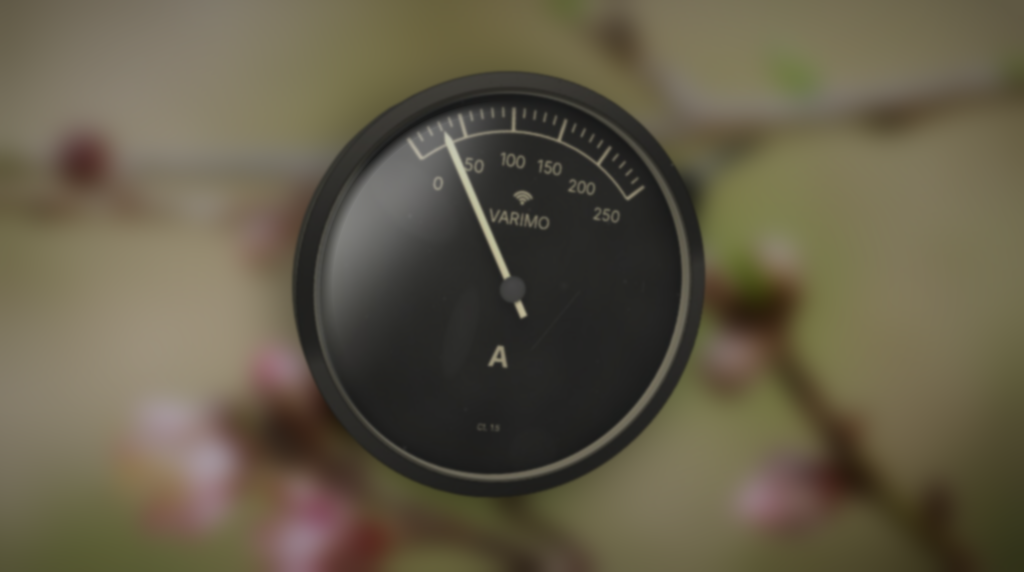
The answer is 30 A
